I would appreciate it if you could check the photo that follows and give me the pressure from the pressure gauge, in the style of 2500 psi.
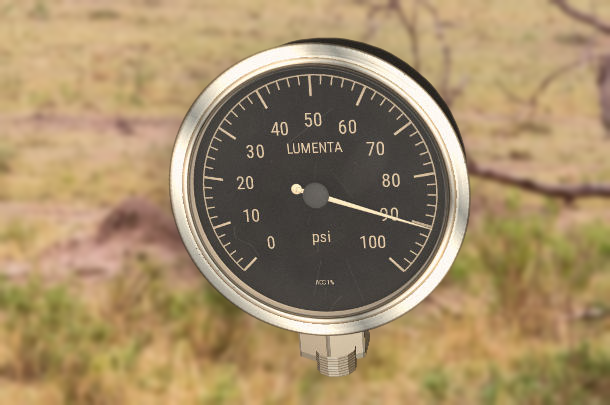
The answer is 90 psi
